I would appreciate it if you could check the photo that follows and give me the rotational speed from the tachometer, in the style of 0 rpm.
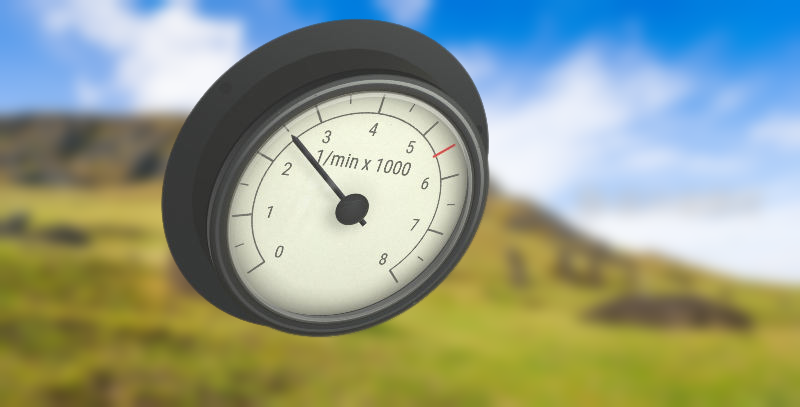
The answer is 2500 rpm
